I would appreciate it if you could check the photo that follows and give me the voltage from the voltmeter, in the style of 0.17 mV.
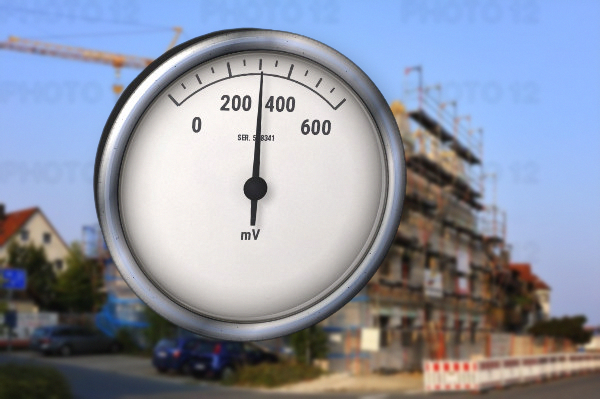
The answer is 300 mV
